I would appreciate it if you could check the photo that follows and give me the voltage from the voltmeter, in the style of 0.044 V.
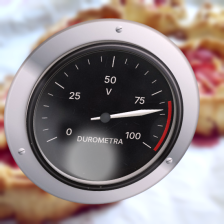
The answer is 82.5 V
